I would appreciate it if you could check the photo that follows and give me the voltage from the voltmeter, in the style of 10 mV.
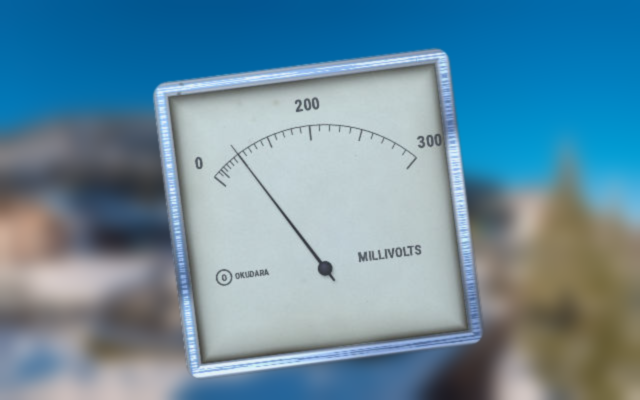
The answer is 100 mV
